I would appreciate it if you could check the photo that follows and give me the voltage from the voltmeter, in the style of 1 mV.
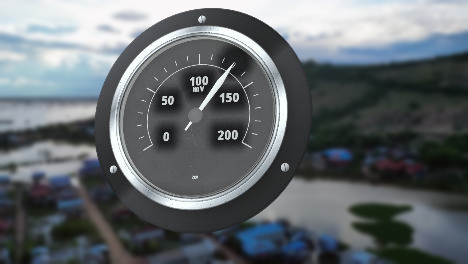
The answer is 130 mV
